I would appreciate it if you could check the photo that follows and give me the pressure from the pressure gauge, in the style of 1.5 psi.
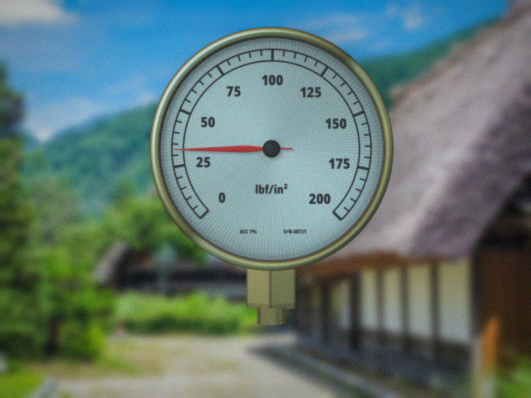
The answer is 32.5 psi
